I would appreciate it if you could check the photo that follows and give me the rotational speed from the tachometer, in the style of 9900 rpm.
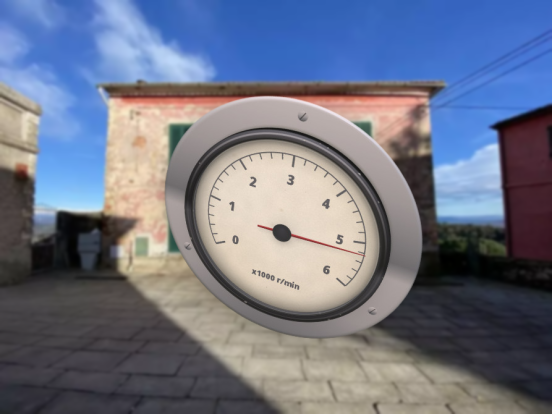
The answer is 5200 rpm
